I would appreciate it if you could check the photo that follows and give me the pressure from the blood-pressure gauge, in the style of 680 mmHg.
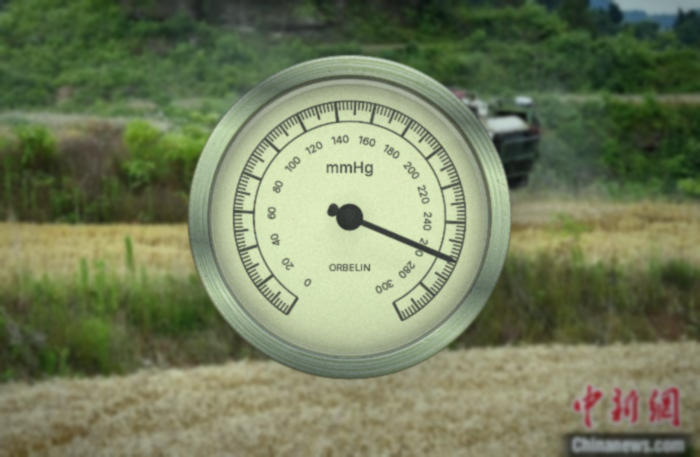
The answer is 260 mmHg
